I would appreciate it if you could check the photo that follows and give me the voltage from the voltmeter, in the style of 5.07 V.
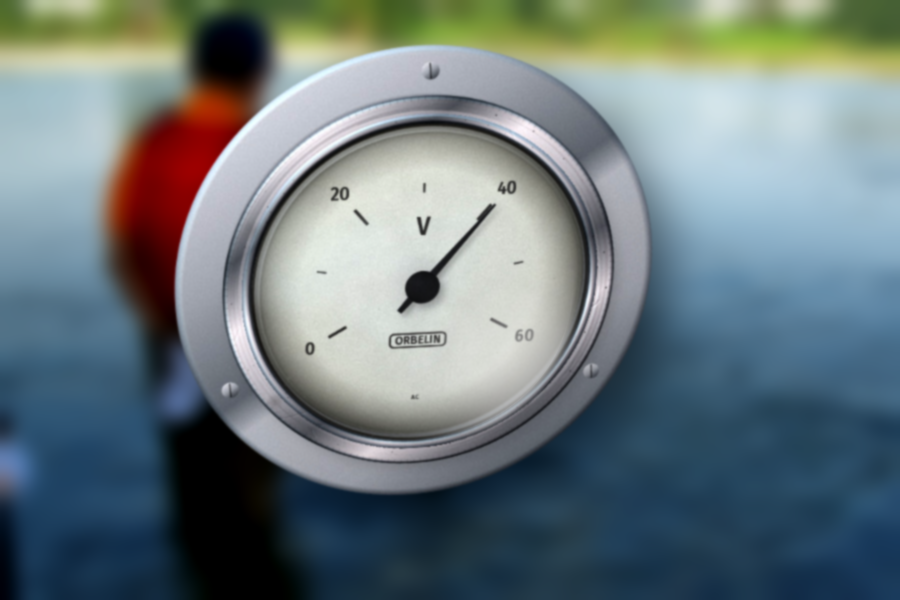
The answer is 40 V
